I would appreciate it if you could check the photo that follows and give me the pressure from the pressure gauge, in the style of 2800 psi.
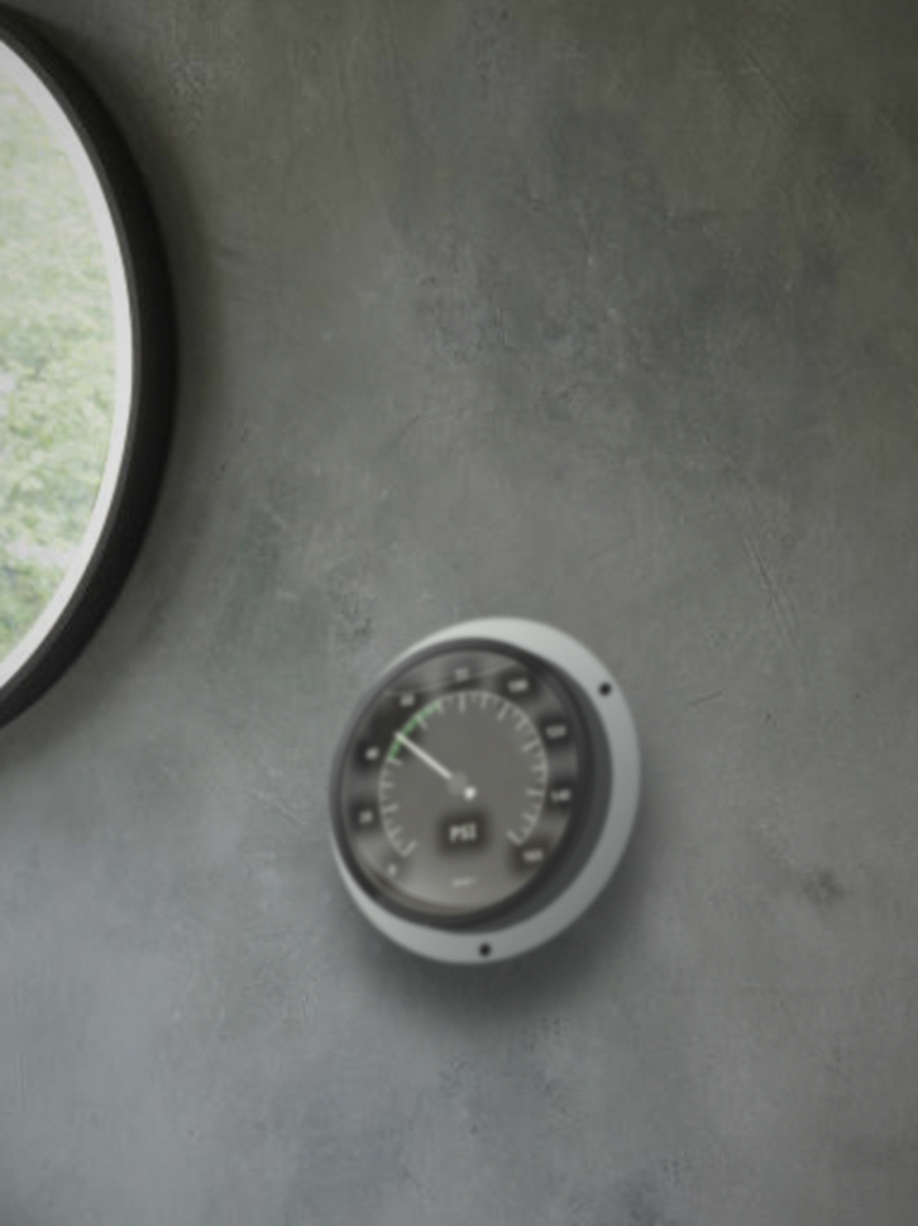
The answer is 50 psi
